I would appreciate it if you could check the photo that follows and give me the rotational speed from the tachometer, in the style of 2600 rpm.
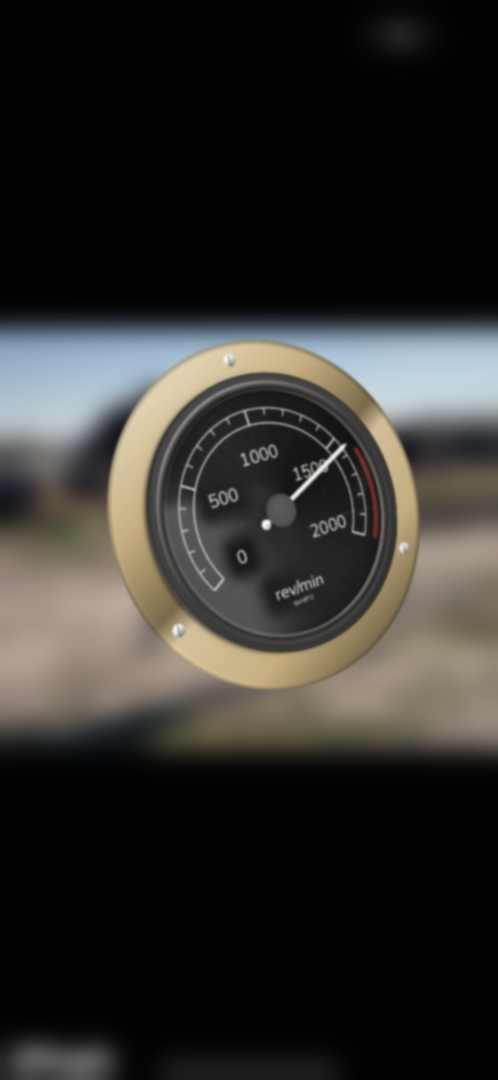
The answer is 1550 rpm
